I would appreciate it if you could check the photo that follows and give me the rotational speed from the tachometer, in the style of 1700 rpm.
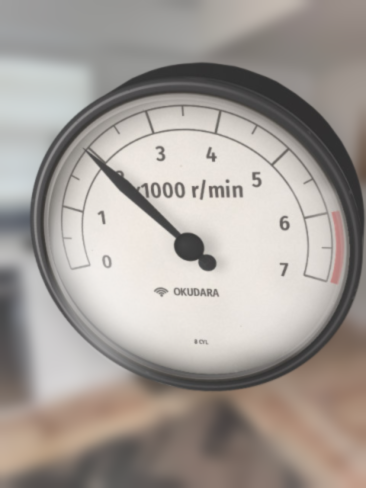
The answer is 2000 rpm
